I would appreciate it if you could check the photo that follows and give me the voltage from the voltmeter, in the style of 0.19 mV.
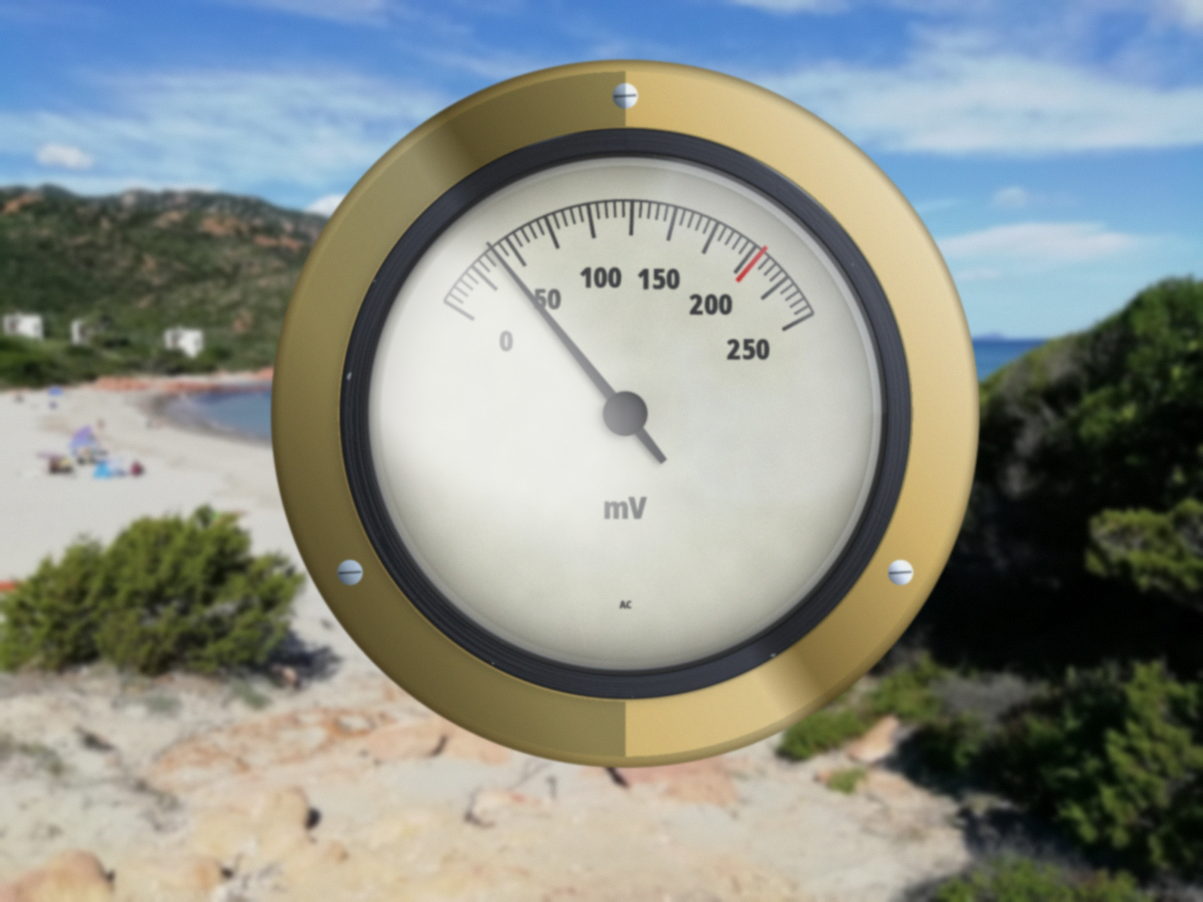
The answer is 40 mV
